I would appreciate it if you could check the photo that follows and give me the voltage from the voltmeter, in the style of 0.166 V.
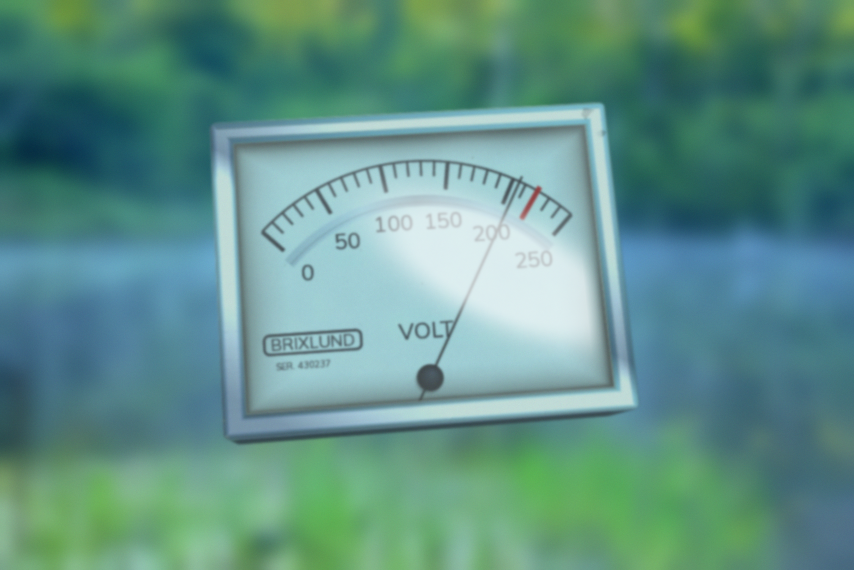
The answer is 205 V
